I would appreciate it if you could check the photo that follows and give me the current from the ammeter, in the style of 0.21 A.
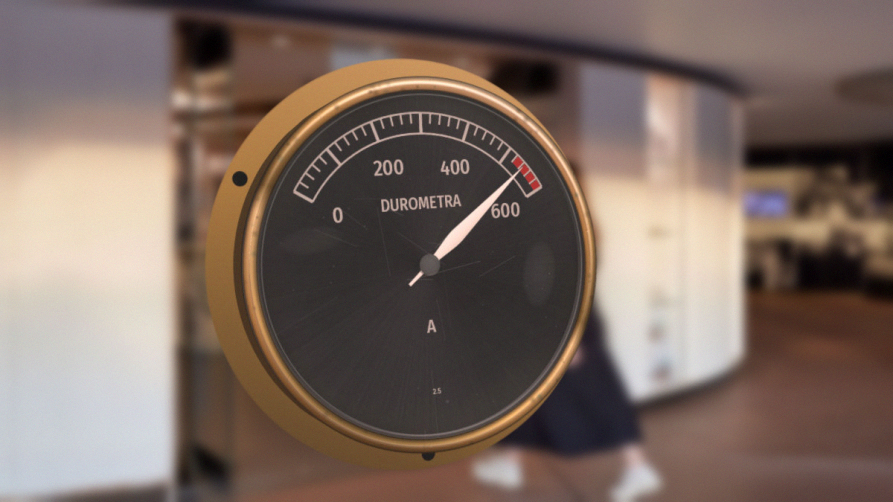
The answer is 540 A
